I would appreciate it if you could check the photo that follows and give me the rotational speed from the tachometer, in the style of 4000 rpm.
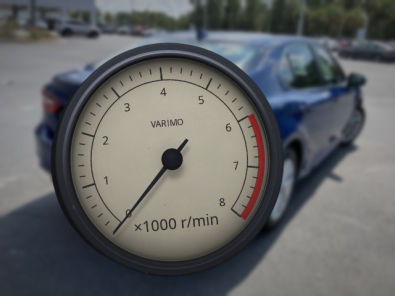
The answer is 0 rpm
